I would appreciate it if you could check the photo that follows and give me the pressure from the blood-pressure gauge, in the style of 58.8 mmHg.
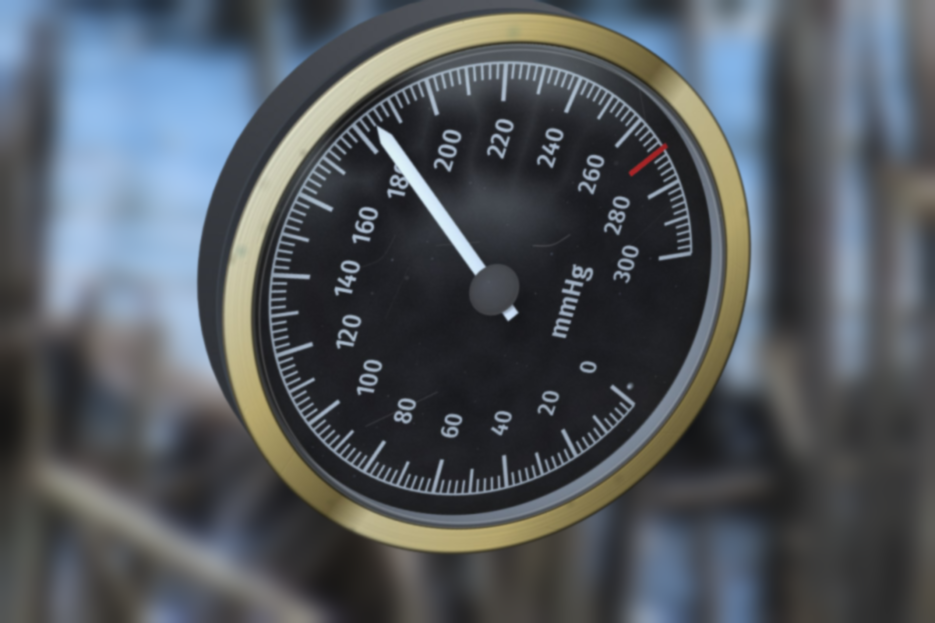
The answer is 184 mmHg
